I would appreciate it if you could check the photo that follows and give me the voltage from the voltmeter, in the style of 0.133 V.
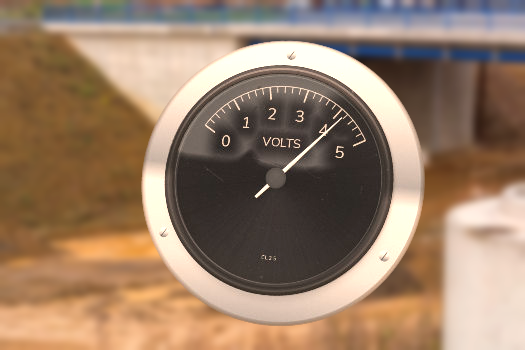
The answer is 4.2 V
